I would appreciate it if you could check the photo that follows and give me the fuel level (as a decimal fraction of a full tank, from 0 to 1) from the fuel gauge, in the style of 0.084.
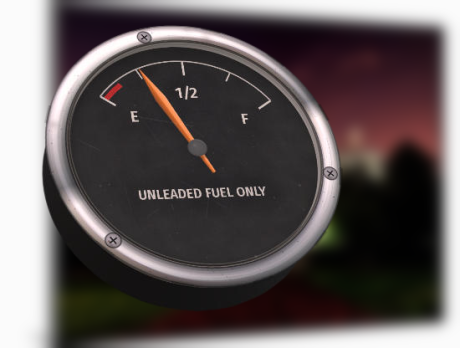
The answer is 0.25
